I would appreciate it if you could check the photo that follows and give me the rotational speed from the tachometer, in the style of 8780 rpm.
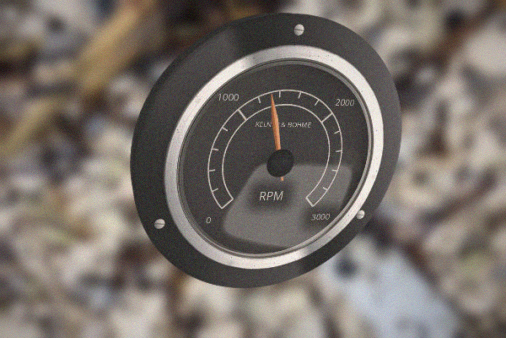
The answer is 1300 rpm
